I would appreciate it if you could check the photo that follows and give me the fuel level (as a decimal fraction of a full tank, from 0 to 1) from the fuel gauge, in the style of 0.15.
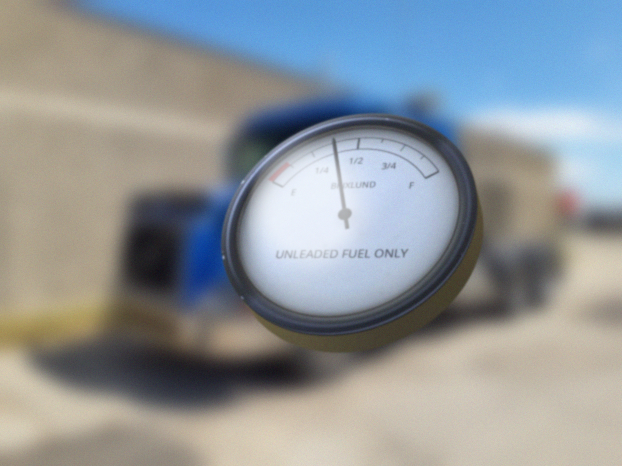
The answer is 0.375
